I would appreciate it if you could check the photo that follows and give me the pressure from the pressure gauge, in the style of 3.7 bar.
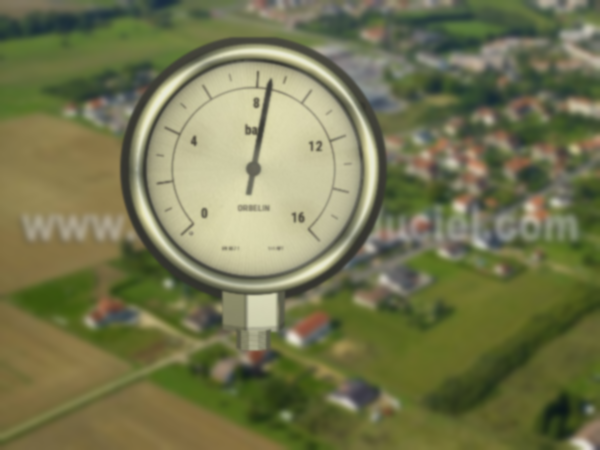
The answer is 8.5 bar
